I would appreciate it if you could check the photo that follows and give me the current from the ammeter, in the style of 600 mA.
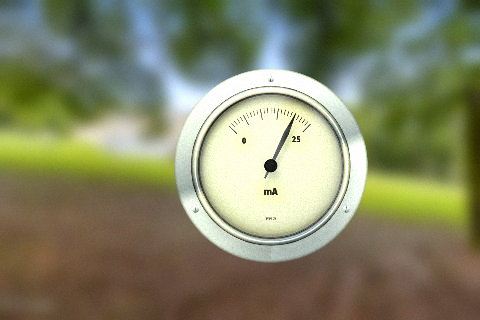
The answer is 20 mA
